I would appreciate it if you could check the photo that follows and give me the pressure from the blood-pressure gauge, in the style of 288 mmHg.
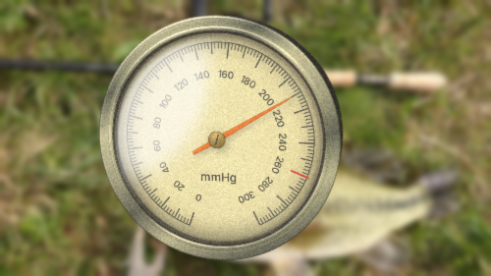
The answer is 210 mmHg
